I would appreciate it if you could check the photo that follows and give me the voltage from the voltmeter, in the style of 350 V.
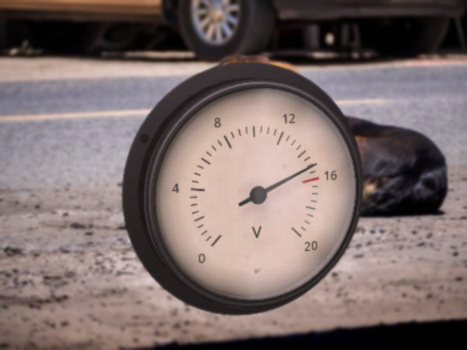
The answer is 15 V
